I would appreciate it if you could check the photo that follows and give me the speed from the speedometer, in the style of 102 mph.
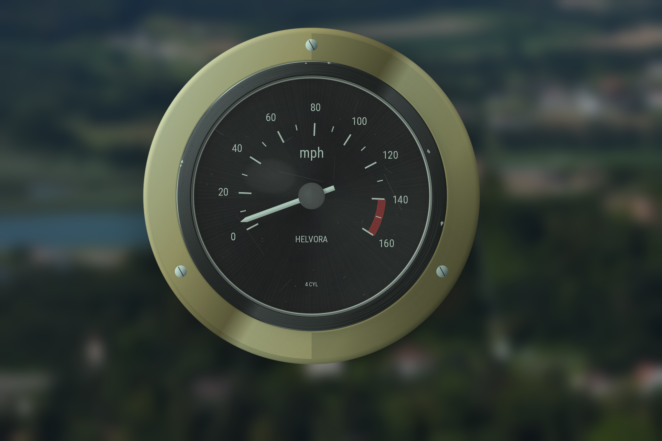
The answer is 5 mph
